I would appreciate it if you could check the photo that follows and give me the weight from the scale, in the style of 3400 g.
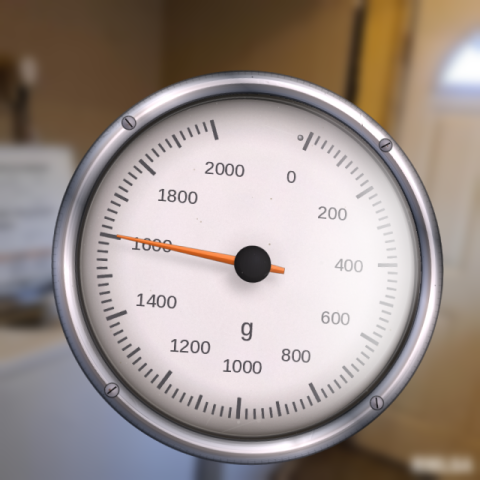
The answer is 1600 g
